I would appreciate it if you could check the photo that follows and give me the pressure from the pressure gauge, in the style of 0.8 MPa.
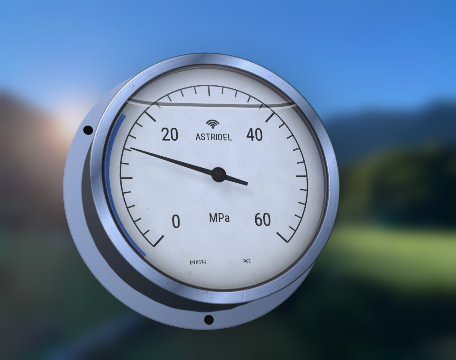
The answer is 14 MPa
